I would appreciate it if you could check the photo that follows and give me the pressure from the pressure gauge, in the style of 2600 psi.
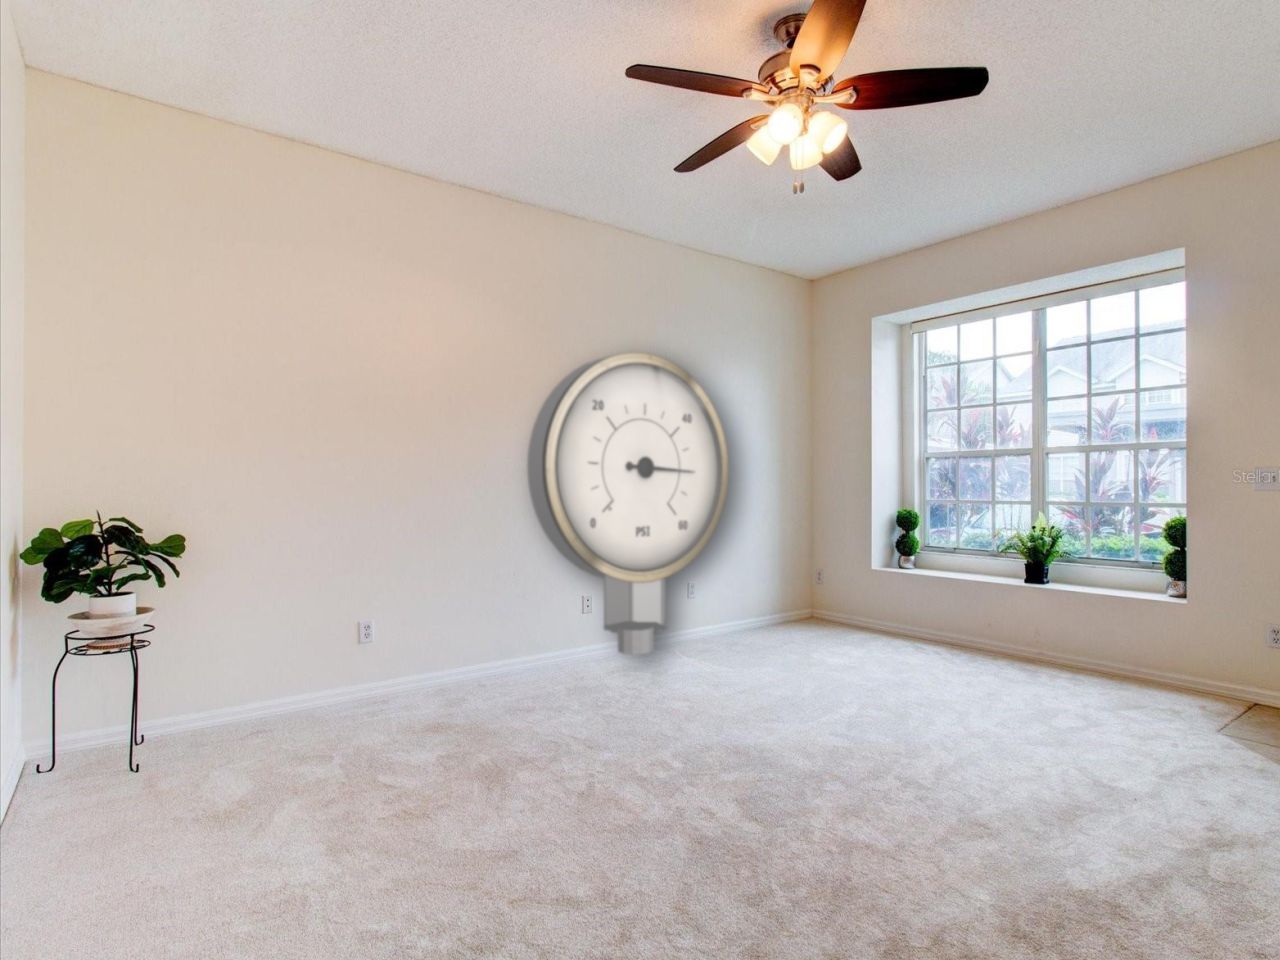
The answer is 50 psi
